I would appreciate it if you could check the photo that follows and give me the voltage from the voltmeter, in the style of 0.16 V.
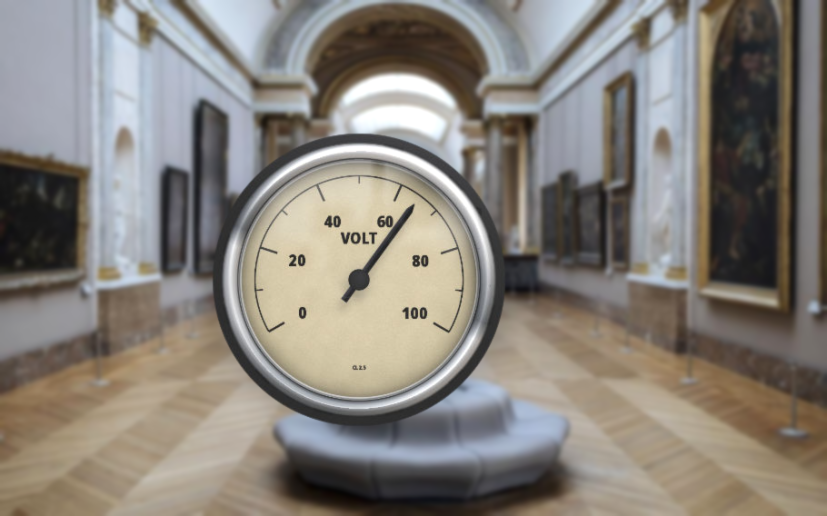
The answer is 65 V
